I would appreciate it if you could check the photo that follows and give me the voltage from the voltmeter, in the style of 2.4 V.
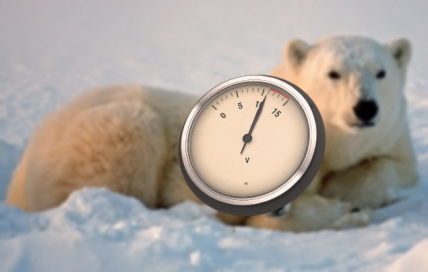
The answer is 11 V
